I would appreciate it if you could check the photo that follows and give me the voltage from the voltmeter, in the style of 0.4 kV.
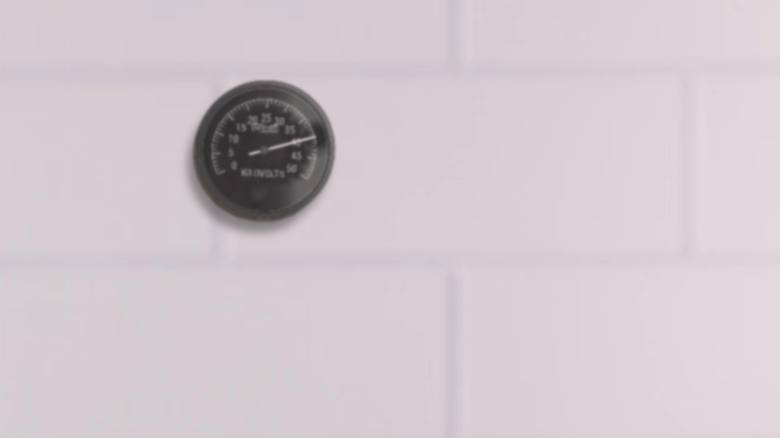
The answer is 40 kV
